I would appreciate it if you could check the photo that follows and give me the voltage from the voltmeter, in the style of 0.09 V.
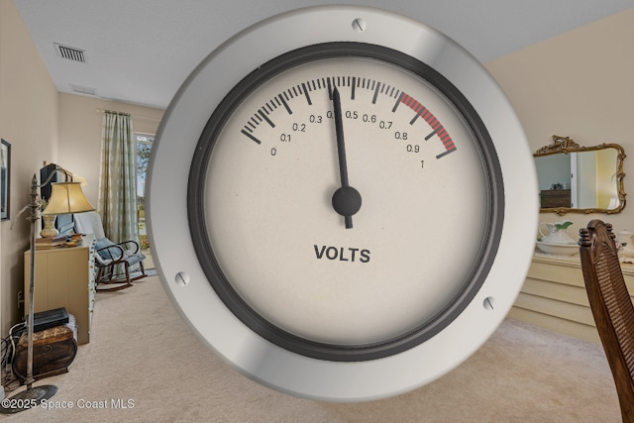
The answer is 0.42 V
